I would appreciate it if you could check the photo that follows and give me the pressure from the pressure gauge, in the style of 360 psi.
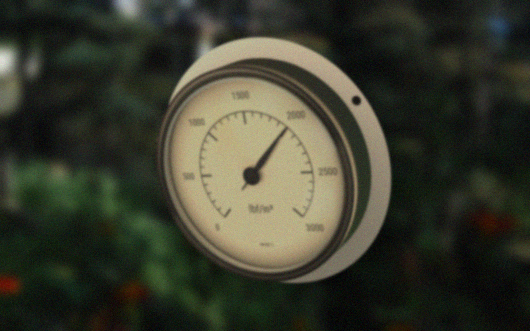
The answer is 2000 psi
